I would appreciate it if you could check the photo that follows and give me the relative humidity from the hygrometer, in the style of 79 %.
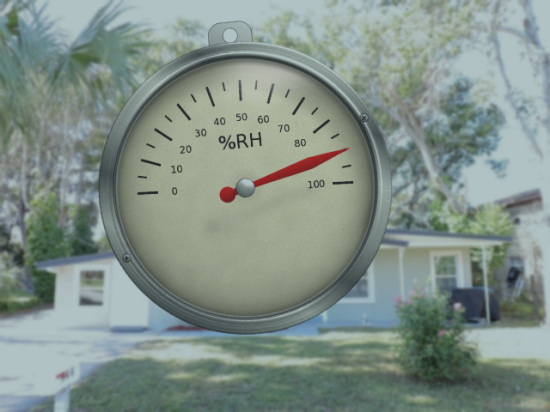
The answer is 90 %
